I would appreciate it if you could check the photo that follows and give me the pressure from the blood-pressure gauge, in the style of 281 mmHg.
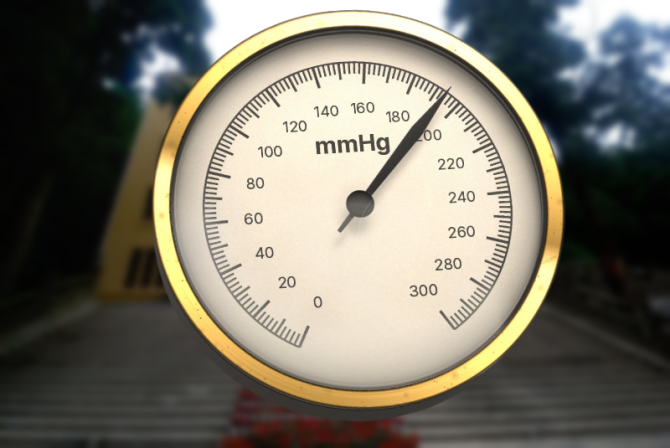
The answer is 194 mmHg
